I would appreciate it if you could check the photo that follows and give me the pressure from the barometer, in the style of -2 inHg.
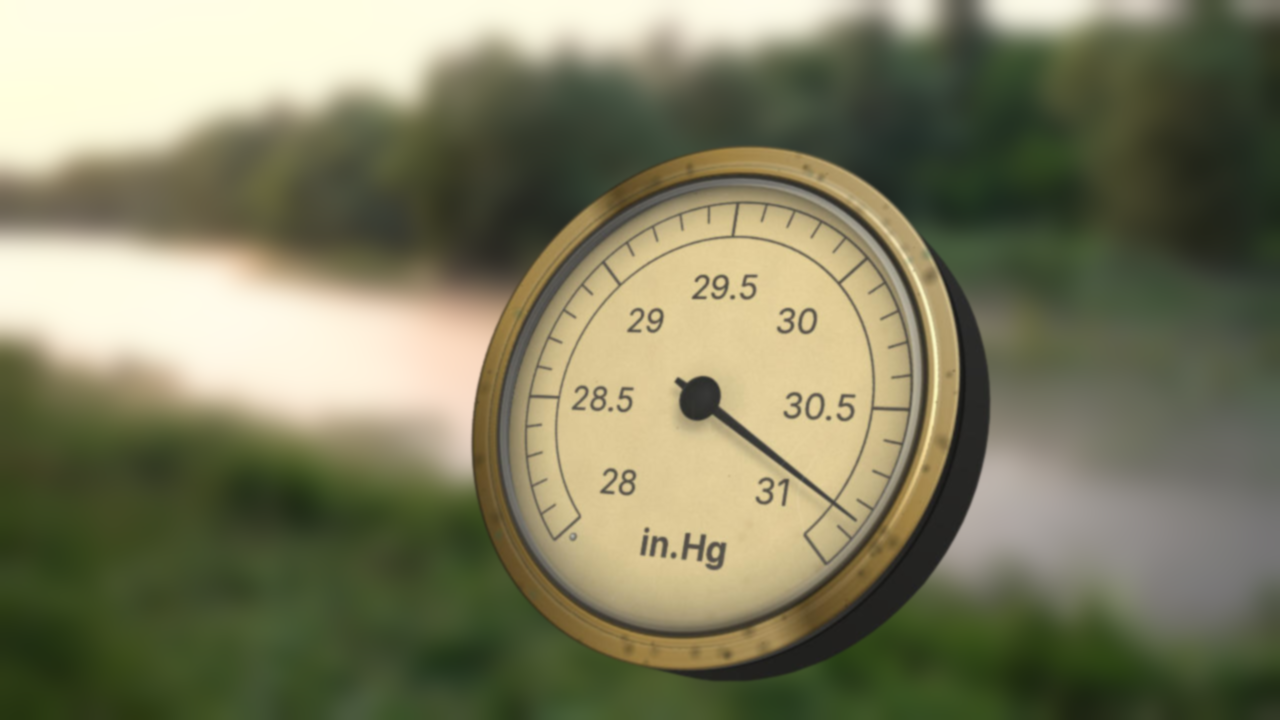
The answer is 30.85 inHg
